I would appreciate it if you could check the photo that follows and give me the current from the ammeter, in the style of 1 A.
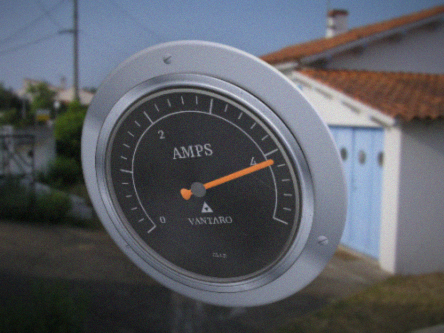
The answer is 4.1 A
